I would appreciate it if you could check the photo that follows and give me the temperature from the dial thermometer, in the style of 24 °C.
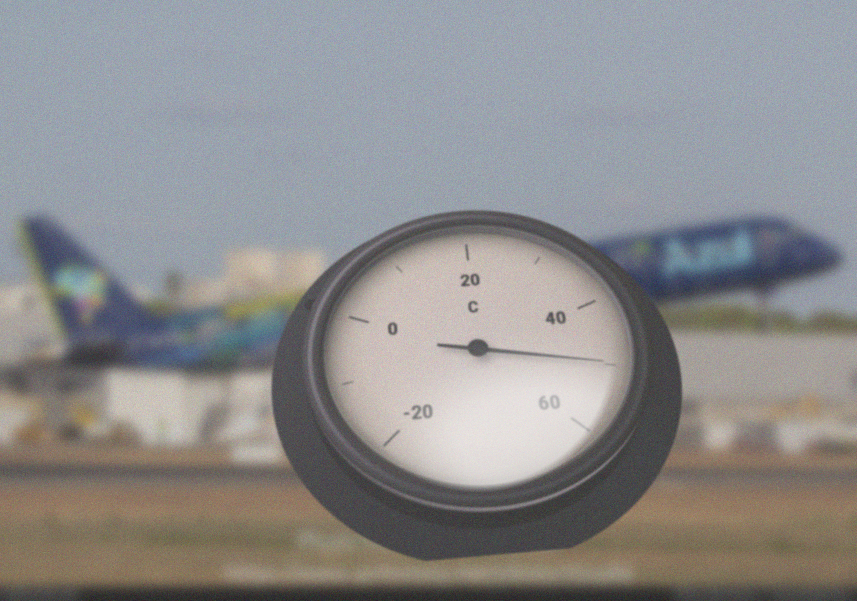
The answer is 50 °C
